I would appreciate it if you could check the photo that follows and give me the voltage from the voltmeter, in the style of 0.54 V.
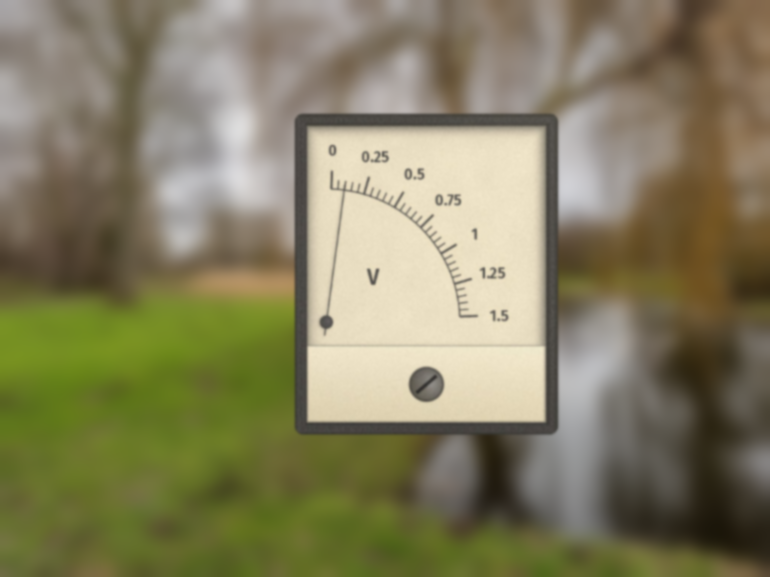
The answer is 0.1 V
